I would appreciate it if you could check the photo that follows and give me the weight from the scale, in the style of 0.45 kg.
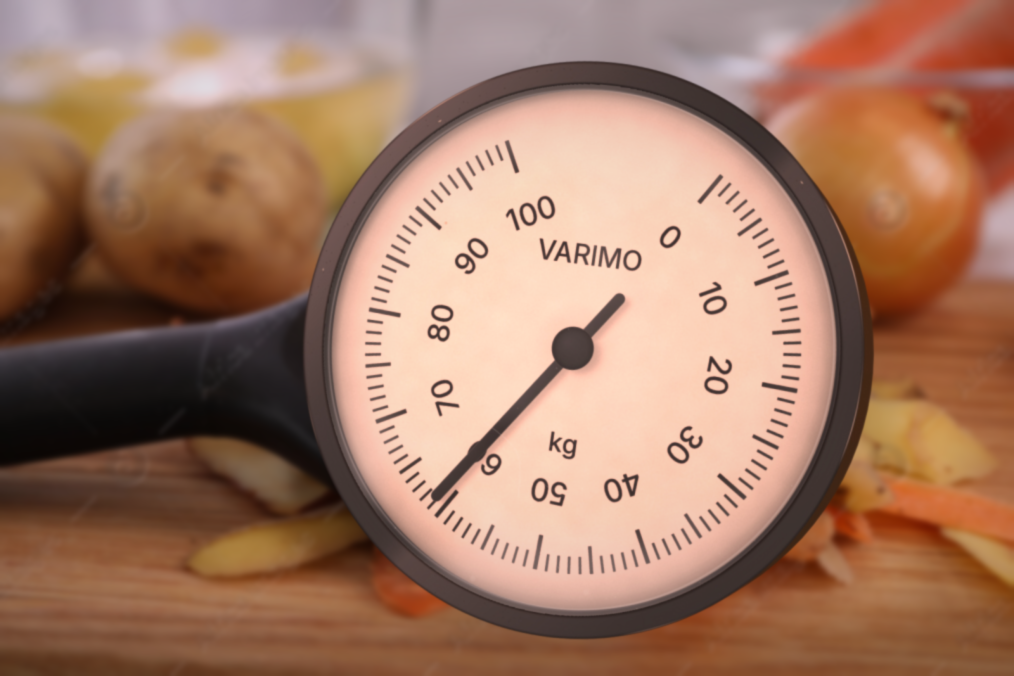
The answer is 61 kg
